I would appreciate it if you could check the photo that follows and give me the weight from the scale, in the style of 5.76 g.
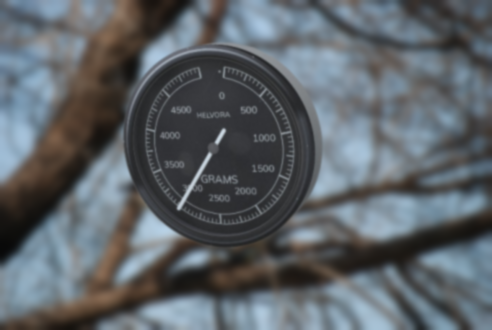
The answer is 3000 g
